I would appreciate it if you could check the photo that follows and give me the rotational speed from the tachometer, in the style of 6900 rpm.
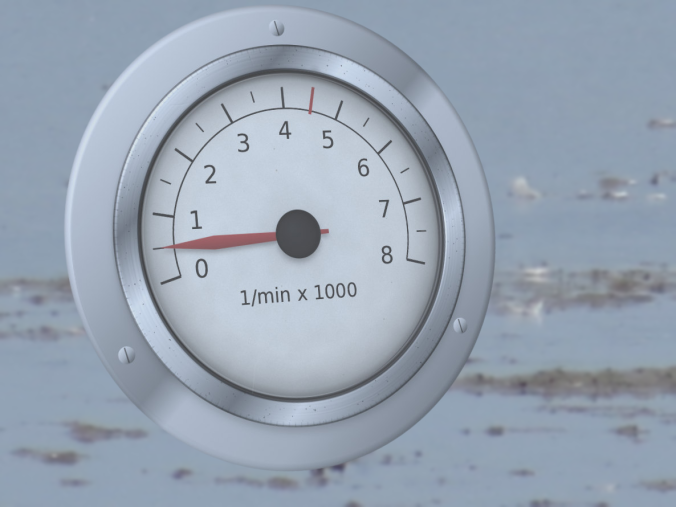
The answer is 500 rpm
